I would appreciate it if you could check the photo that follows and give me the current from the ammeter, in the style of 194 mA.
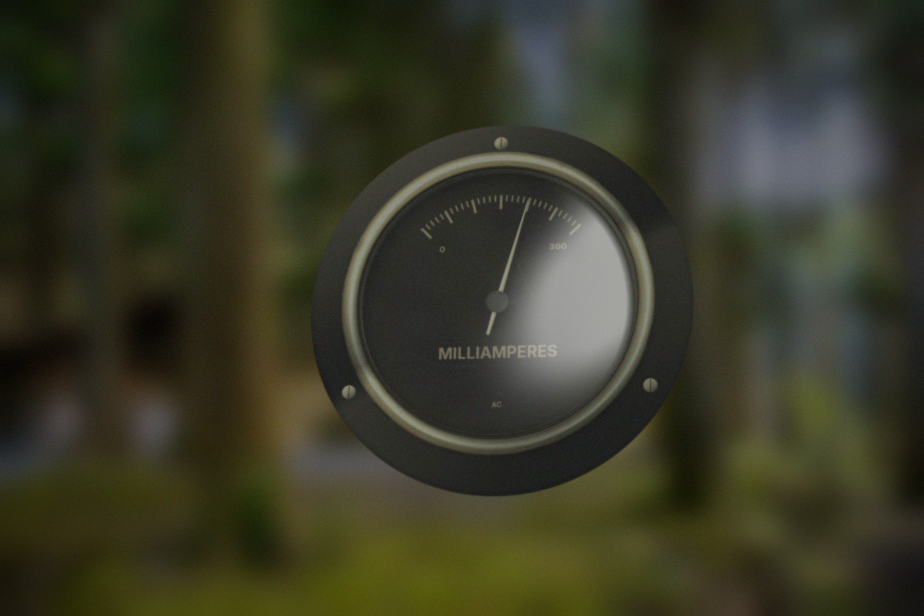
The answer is 200 mA
